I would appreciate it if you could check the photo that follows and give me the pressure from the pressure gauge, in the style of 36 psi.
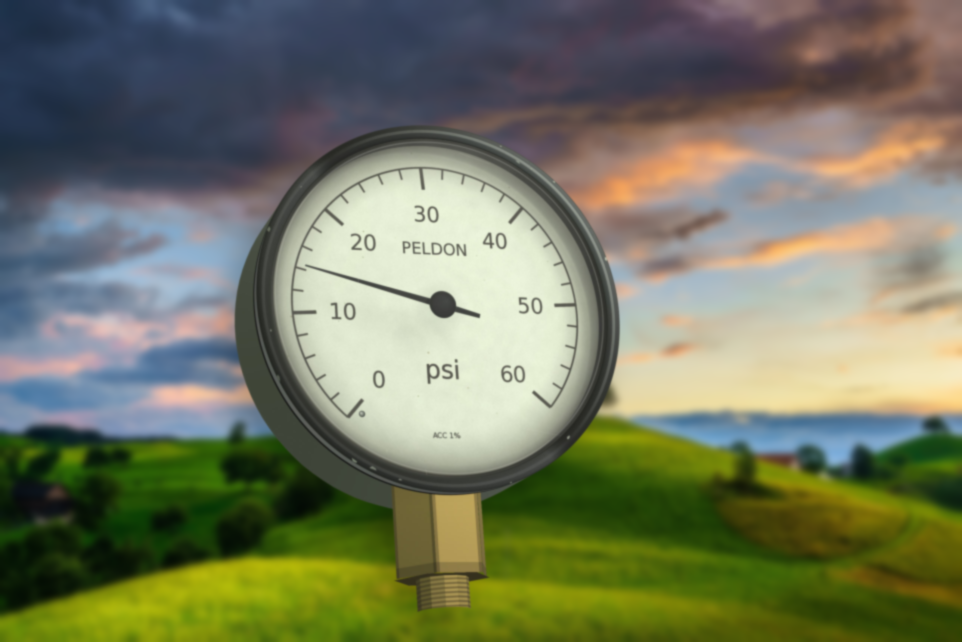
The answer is 14 psi
